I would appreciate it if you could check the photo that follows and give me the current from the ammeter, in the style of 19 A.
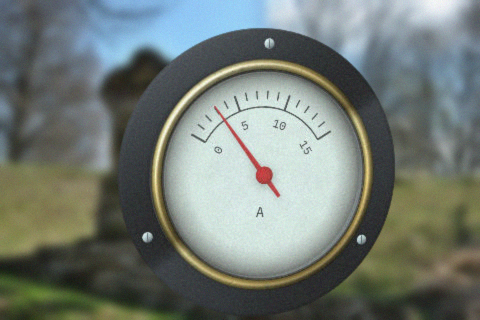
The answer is 3 A
